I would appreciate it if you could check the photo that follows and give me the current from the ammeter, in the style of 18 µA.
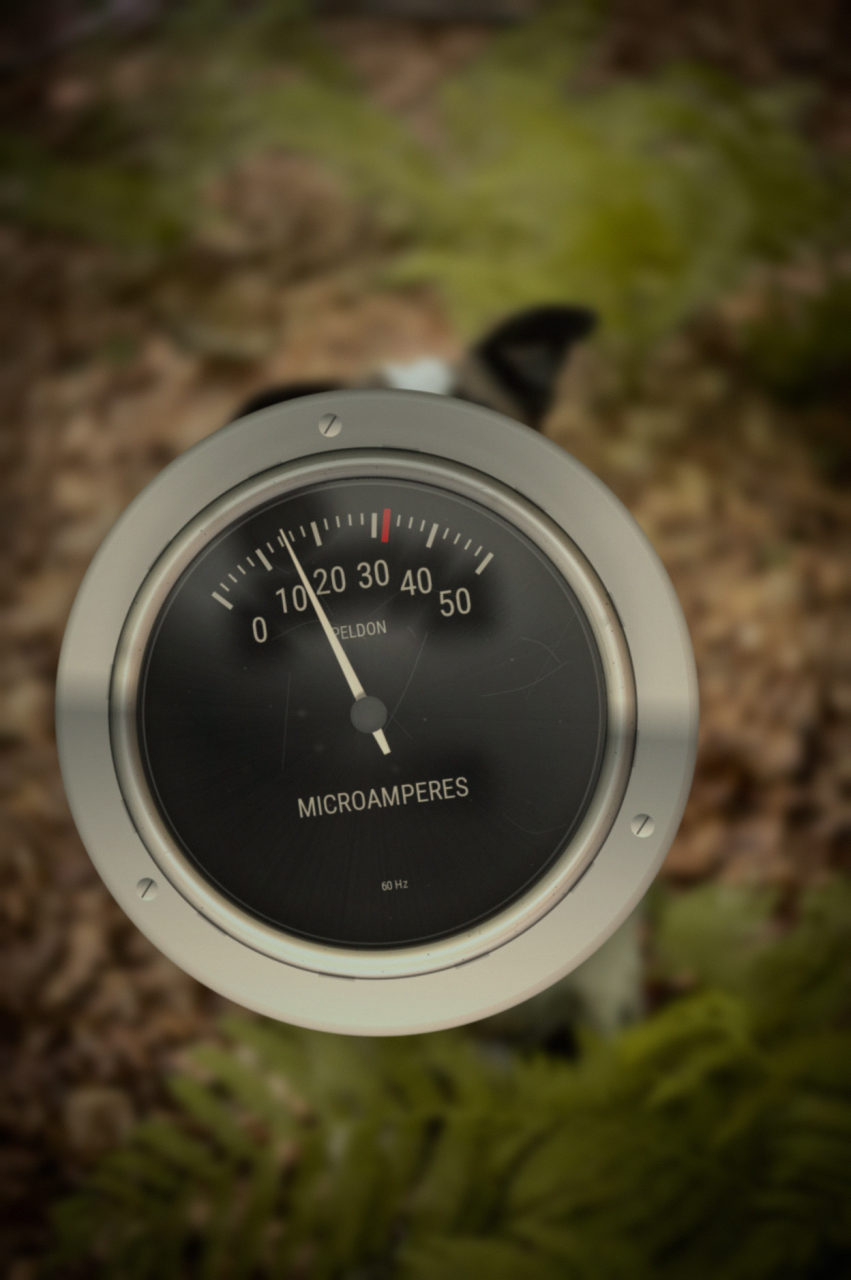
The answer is 15 µA
